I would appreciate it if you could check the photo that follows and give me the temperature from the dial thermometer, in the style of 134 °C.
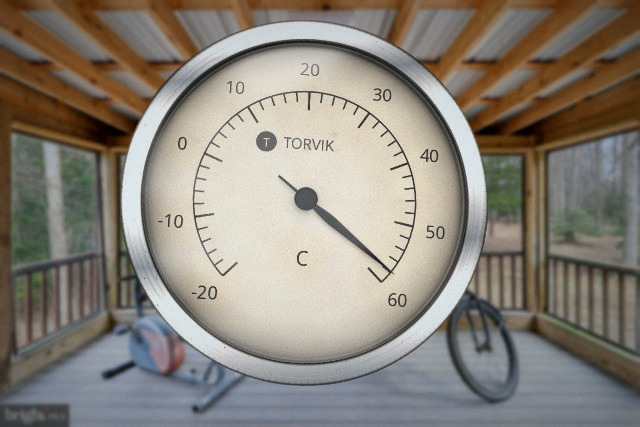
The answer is 58 °C
